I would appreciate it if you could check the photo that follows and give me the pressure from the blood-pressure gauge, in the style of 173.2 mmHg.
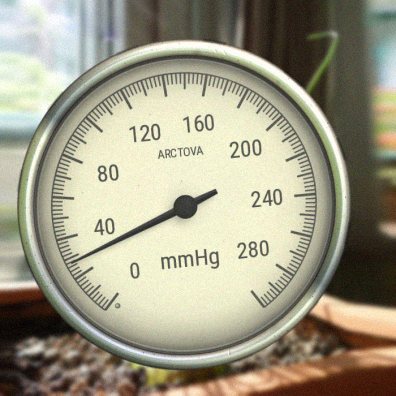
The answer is 28 mmHg
